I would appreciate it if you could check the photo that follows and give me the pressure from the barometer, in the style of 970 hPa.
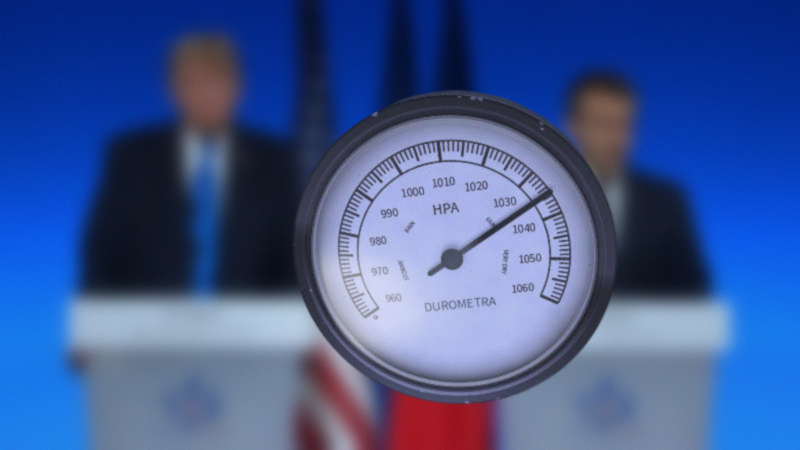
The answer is 1035 hPa
